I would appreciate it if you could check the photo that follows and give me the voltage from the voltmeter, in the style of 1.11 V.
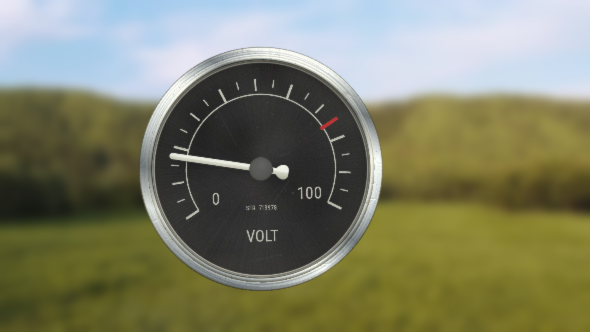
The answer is 17.5 V
